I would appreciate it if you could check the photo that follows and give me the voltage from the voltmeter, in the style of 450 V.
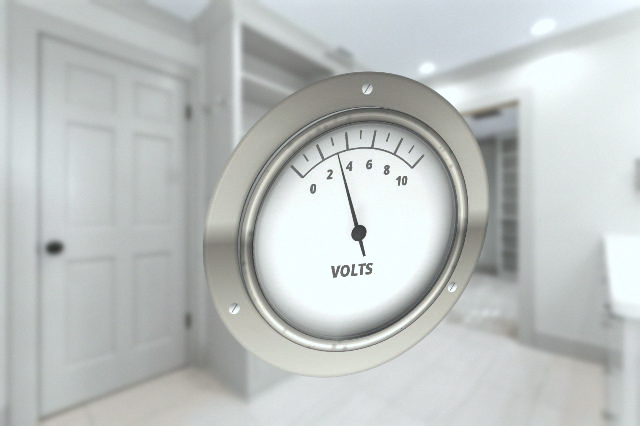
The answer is 3 V
